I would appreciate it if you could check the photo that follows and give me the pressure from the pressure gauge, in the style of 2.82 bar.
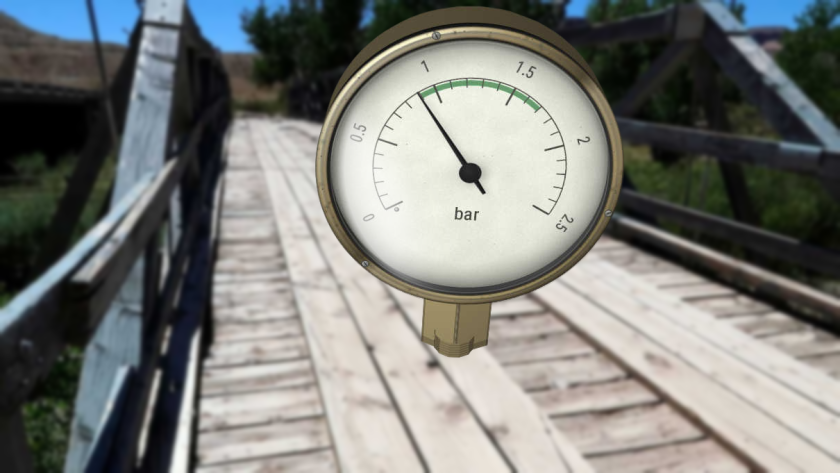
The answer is 0.9 bar
